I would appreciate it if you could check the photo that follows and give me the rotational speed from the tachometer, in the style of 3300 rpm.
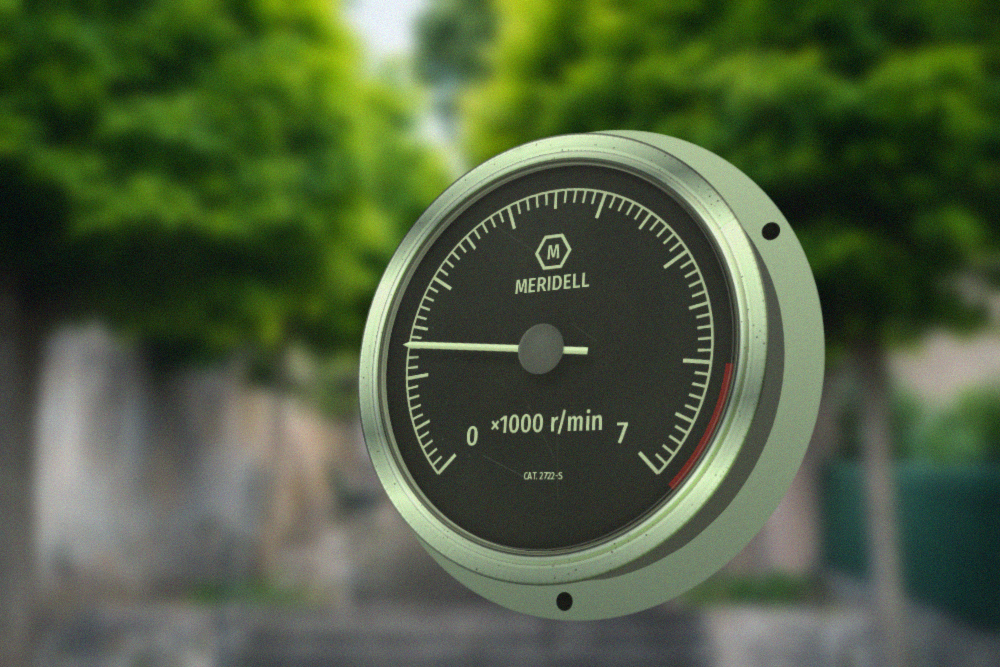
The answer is 1300 rpm
